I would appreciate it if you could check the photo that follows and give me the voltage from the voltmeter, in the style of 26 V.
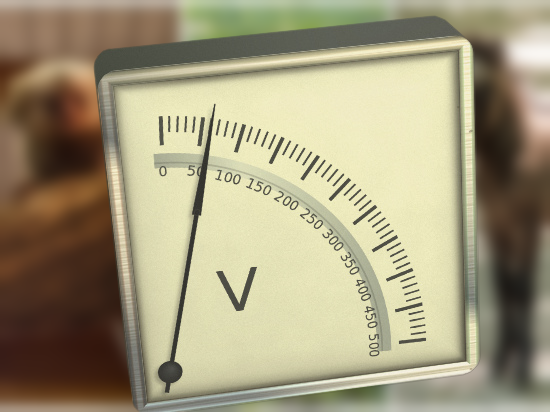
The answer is 60 V
